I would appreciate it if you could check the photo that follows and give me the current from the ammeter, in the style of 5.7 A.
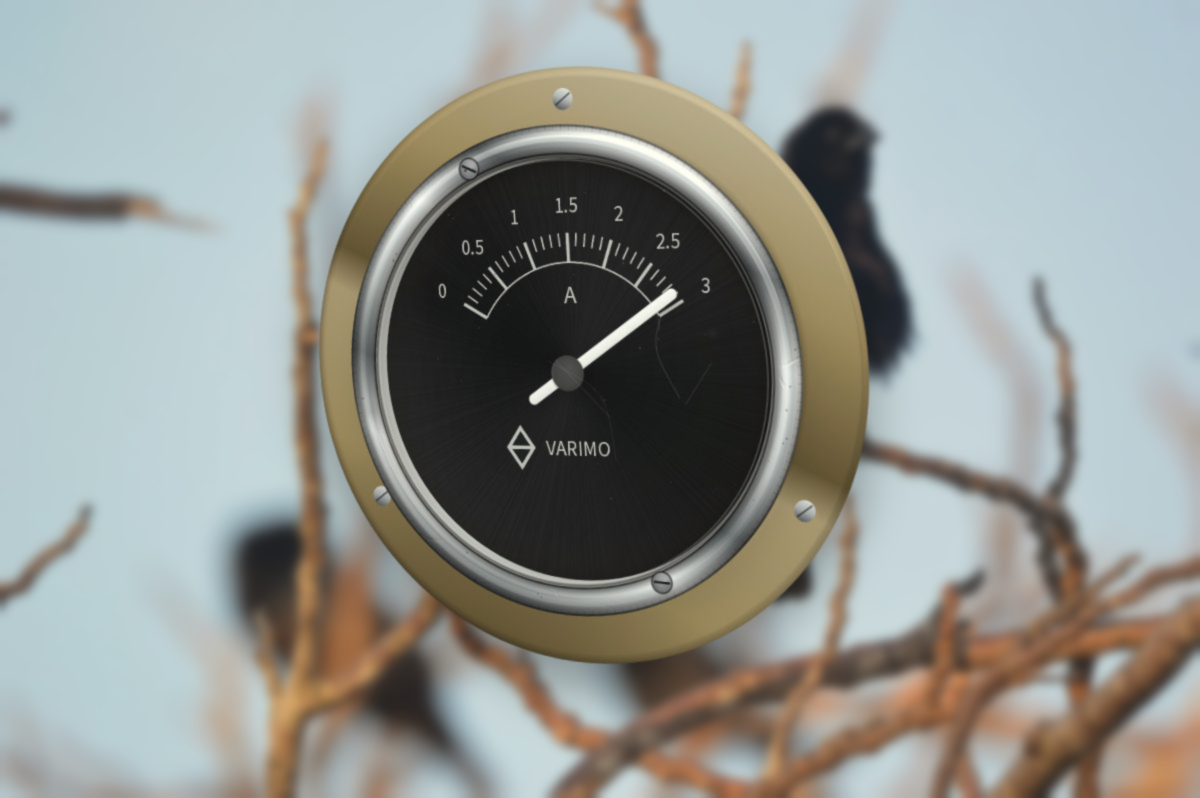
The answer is 2.9 A
